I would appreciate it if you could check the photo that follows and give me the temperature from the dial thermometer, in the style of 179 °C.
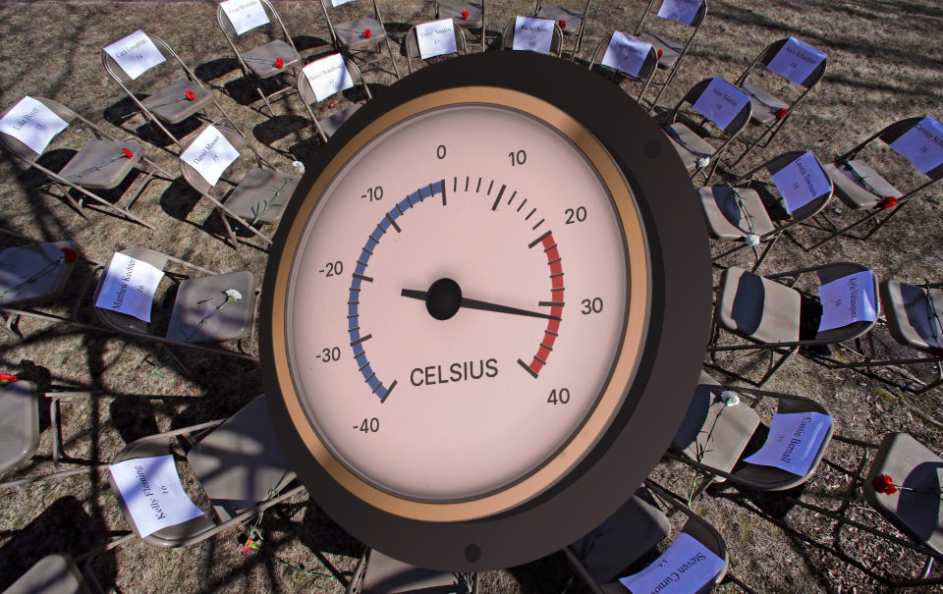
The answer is 32 °C
